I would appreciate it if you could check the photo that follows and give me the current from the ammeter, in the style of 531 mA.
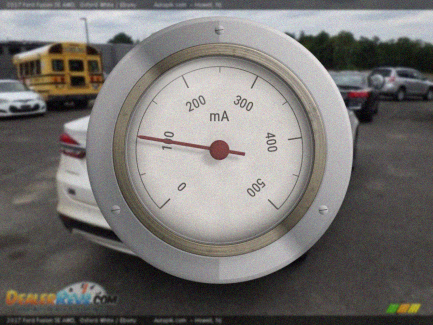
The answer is 100 mA
